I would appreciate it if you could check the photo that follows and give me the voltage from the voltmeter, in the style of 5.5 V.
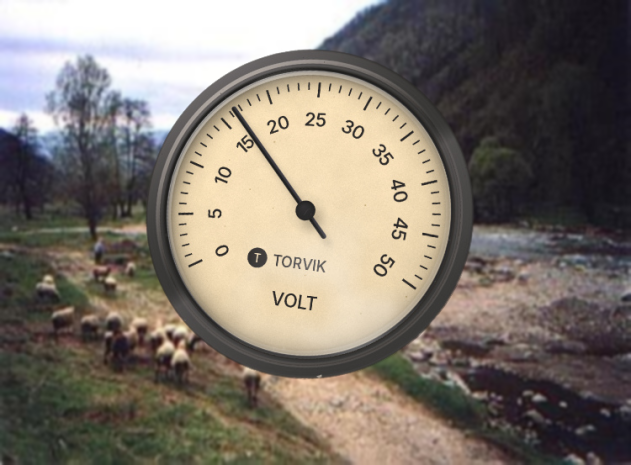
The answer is 16.5 V
